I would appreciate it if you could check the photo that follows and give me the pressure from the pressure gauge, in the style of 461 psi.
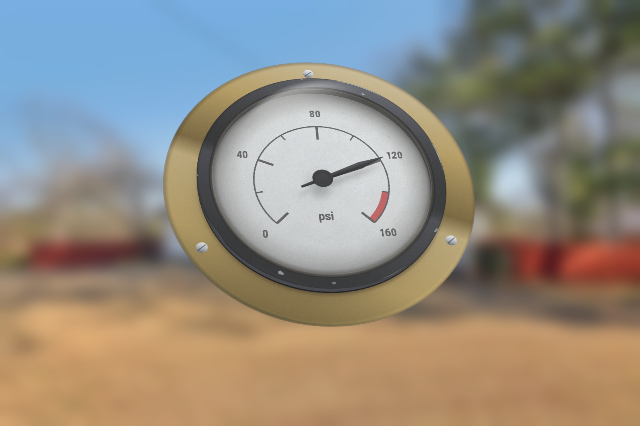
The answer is 120 psi
